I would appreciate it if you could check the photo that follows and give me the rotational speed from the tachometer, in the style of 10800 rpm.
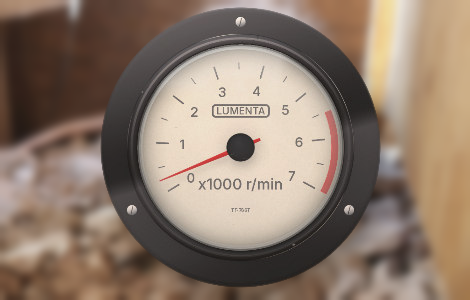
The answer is 250 rpm
